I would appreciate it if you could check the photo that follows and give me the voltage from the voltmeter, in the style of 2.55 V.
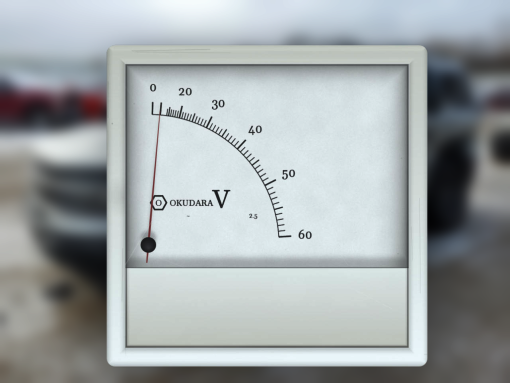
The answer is 10 V
